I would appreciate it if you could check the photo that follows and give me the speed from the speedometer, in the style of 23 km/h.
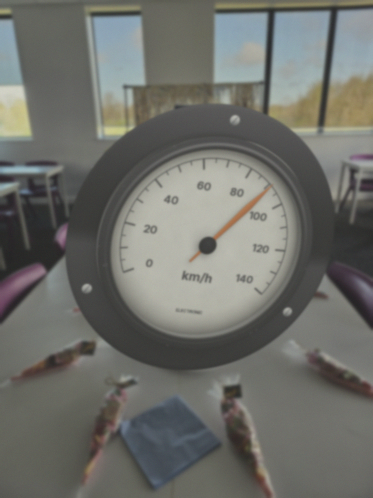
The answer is 90 km/h
